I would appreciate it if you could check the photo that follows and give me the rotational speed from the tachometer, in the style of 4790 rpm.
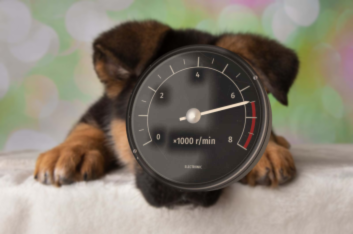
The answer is 6500 rpm
